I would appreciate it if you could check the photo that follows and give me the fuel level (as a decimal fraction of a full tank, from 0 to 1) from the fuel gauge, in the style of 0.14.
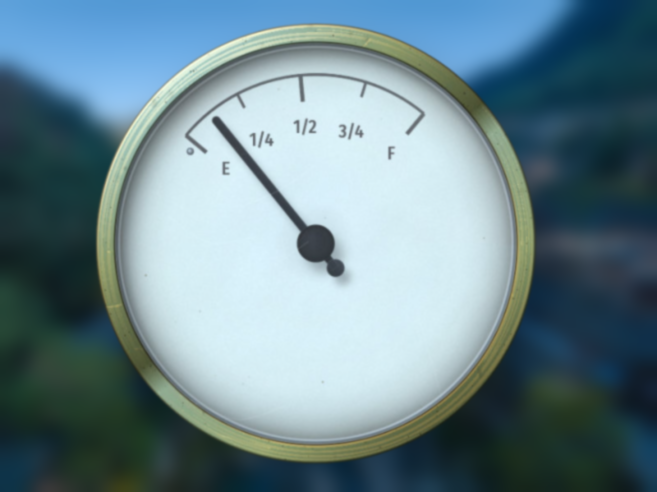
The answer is 0.125
